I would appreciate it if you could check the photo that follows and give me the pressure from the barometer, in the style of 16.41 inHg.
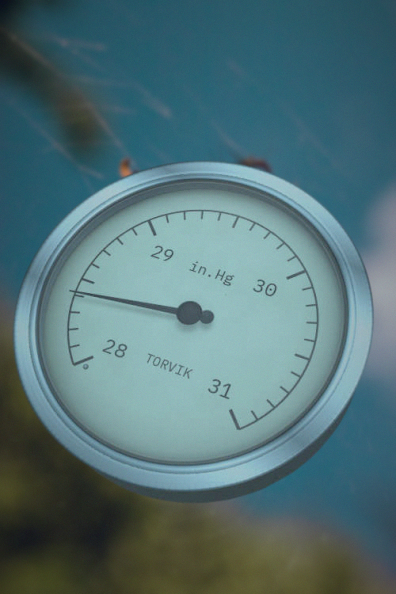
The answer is 28.4 inHg
